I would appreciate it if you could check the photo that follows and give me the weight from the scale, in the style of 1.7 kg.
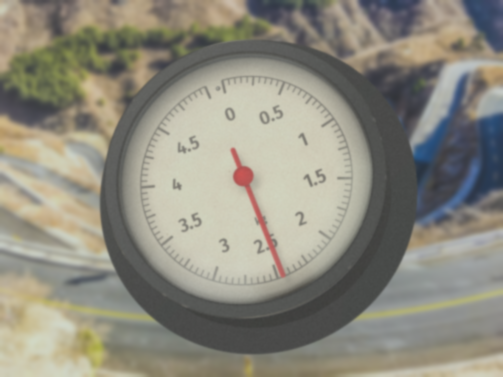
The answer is 2.45 kg
